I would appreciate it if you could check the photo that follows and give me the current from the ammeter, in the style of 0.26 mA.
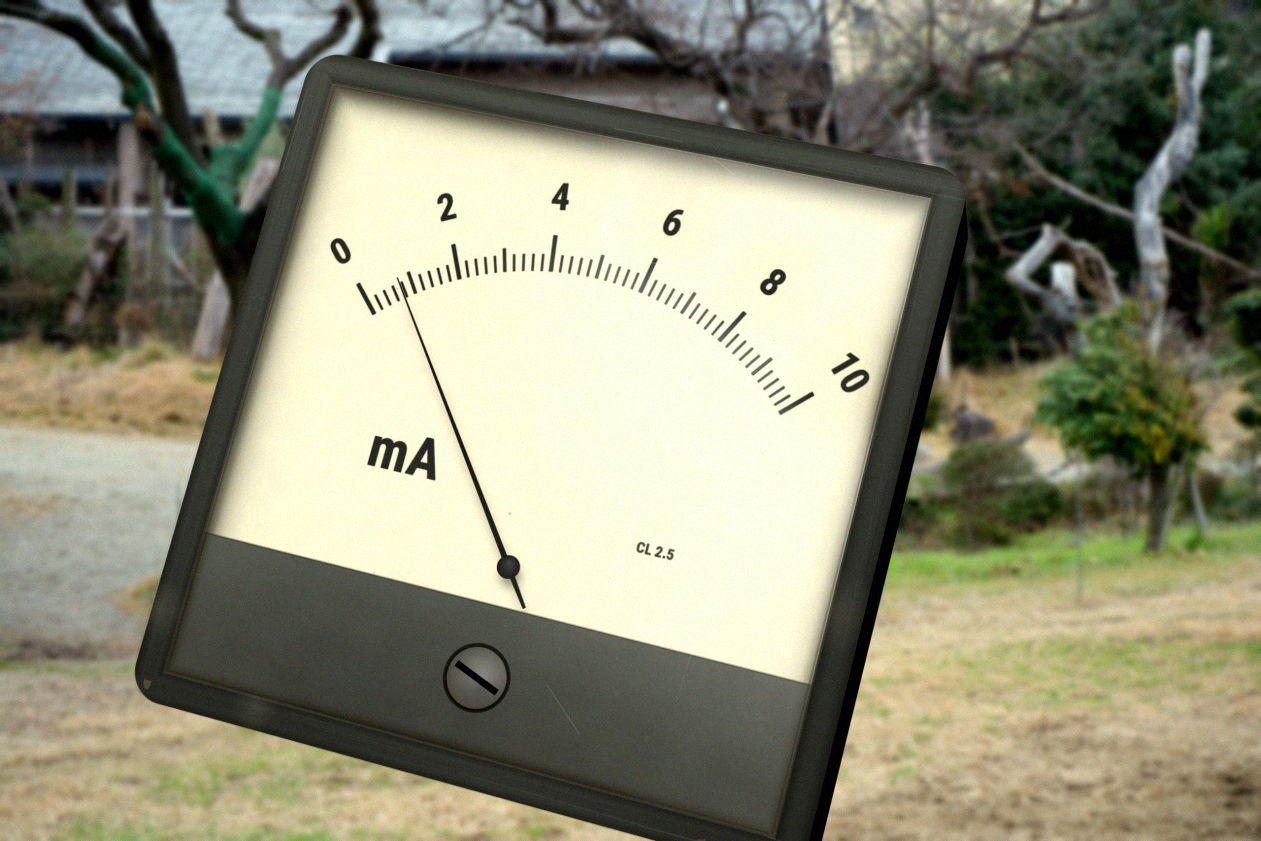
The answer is 0.8 mA
